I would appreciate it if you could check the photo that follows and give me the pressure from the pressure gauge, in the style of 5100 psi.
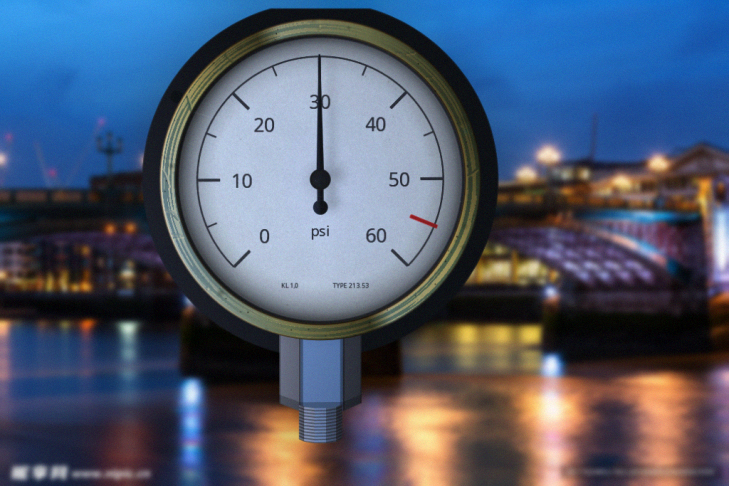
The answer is 30 psi
